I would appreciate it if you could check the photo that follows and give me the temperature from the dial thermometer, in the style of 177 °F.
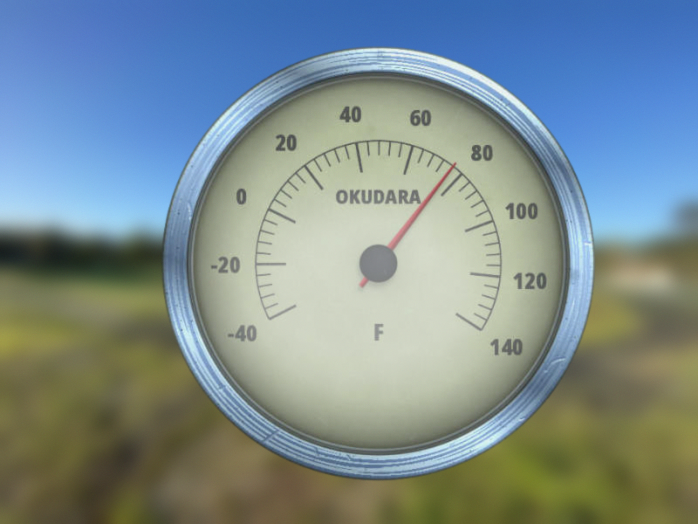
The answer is 76 °F
